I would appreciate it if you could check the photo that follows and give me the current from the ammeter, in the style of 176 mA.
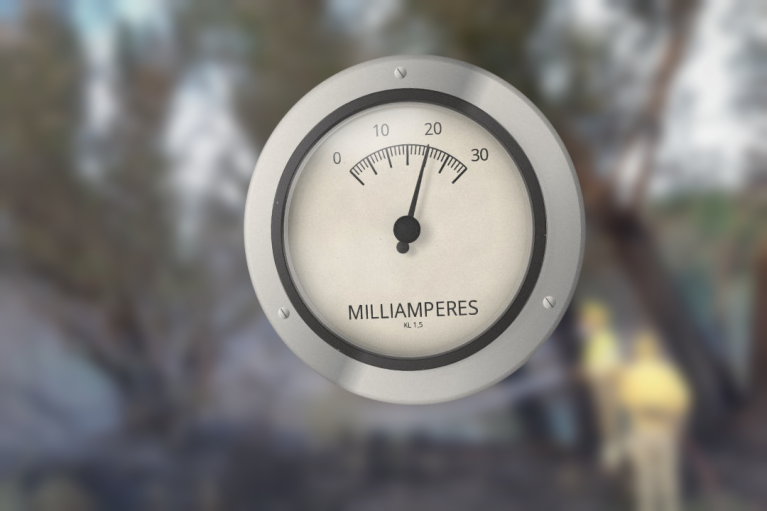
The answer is 20 mA
